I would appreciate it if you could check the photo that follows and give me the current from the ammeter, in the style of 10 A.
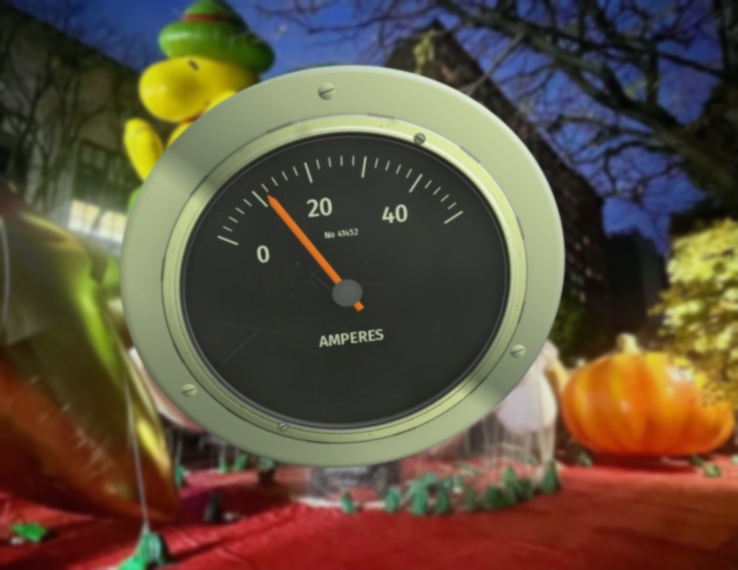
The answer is 12 A
